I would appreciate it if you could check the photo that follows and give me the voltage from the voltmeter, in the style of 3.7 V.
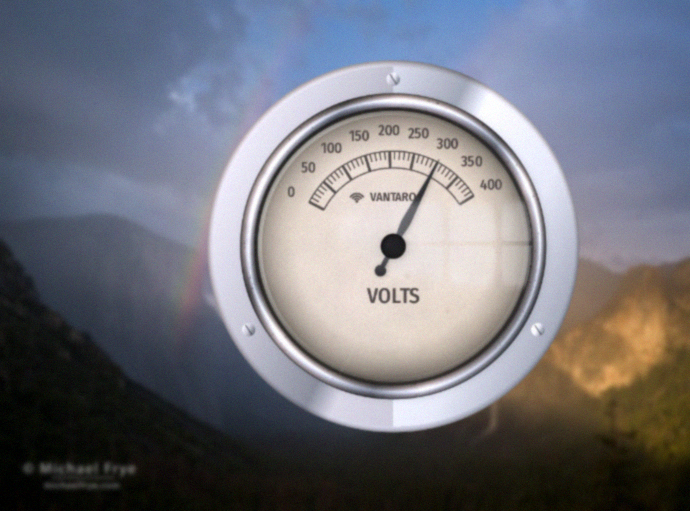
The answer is 300 V
